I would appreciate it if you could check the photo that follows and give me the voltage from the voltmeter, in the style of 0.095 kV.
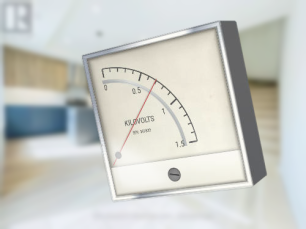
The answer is 0.7 kV
